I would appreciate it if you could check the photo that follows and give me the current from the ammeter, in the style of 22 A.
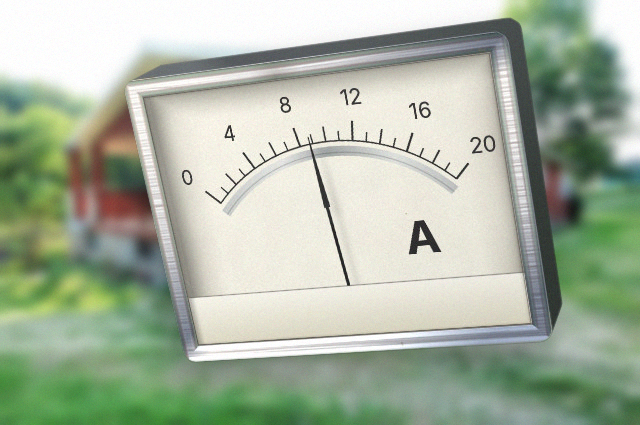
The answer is 9 A
